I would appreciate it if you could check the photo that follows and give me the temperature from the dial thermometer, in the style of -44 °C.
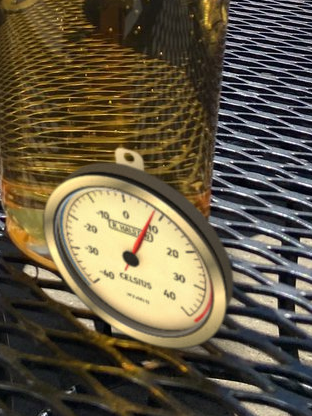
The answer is 8 °C
